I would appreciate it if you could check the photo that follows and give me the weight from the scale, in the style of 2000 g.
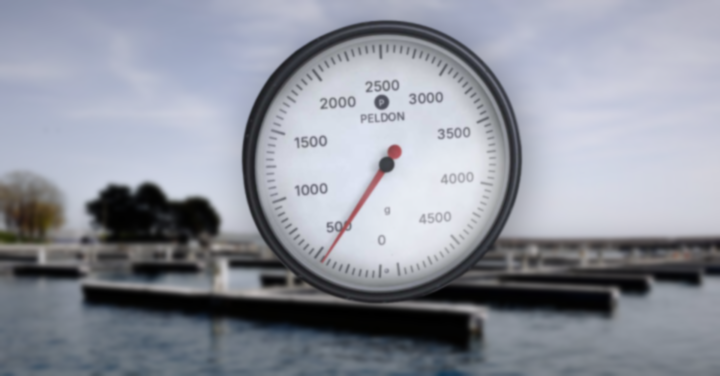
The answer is 450 g
